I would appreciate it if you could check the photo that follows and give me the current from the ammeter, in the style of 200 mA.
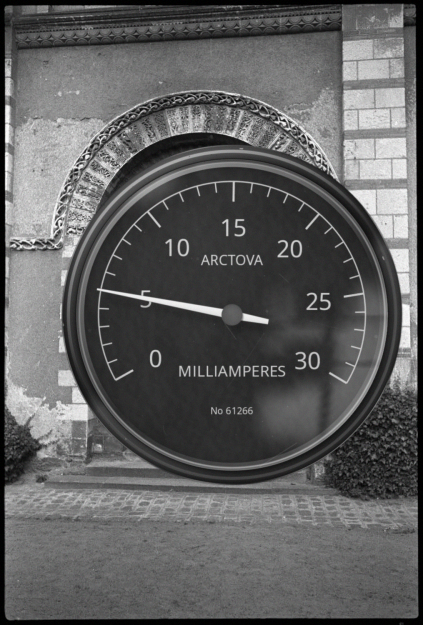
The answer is 5 mA
